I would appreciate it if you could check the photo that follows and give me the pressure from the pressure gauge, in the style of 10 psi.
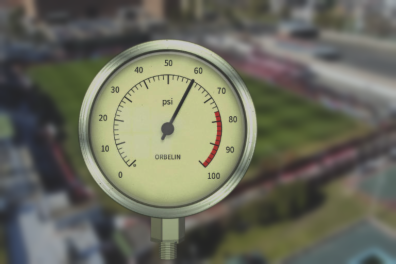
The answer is 60 psi
